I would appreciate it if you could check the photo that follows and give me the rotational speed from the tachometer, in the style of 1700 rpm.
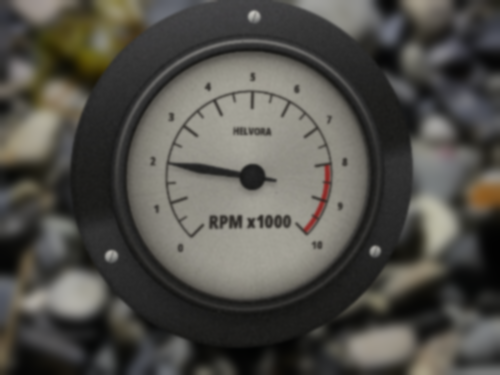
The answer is 2000 rpm
